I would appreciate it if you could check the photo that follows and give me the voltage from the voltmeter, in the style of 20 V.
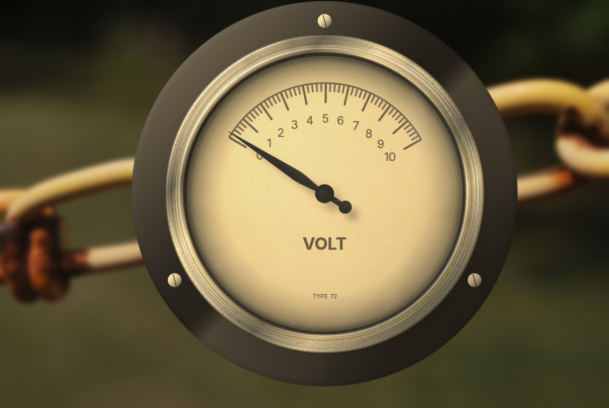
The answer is 0.2 V
